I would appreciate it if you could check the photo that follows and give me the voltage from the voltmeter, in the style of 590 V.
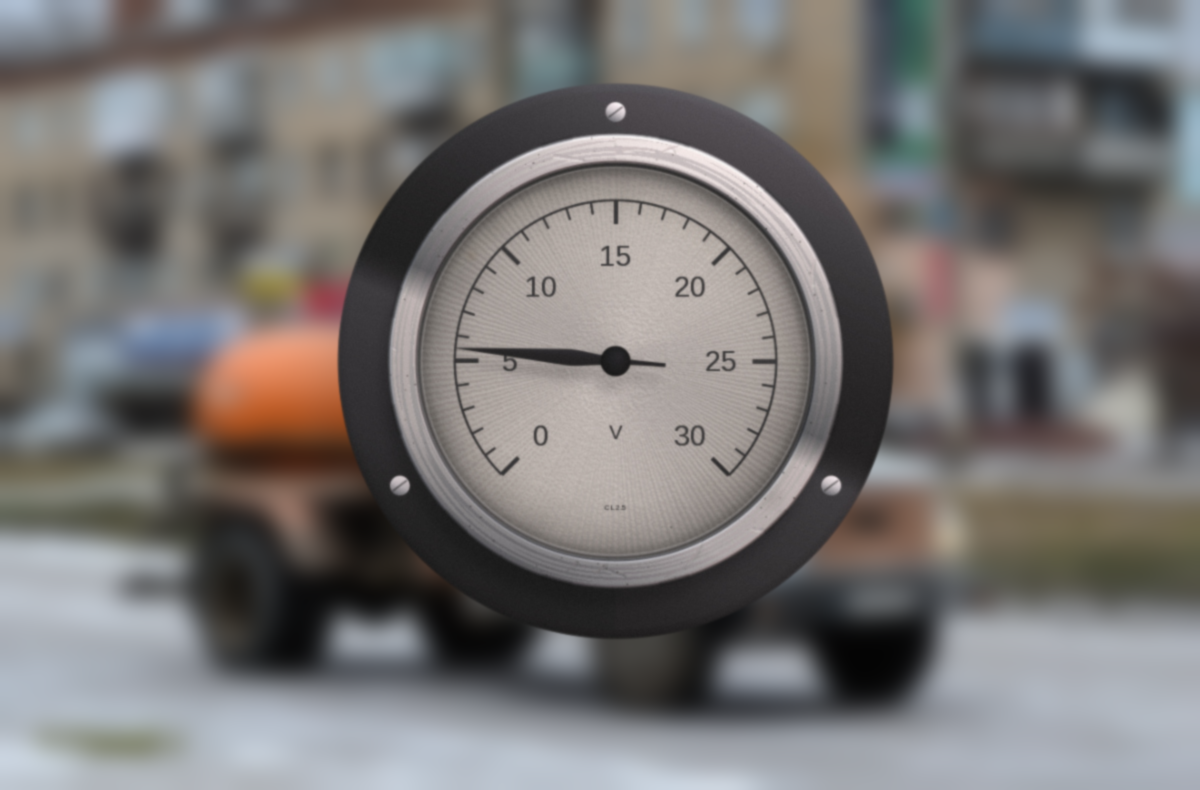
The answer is 5.5 V
